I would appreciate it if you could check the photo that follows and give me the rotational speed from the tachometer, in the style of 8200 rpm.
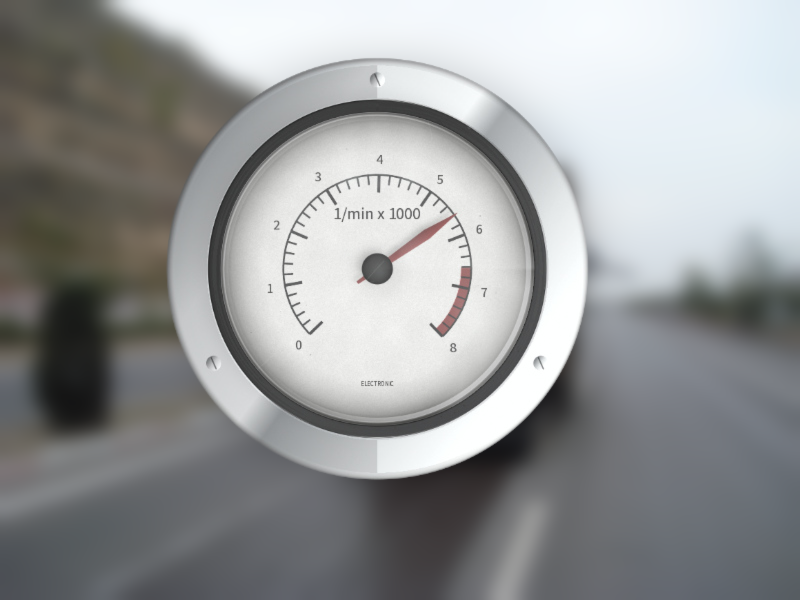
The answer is 5600 rpm
